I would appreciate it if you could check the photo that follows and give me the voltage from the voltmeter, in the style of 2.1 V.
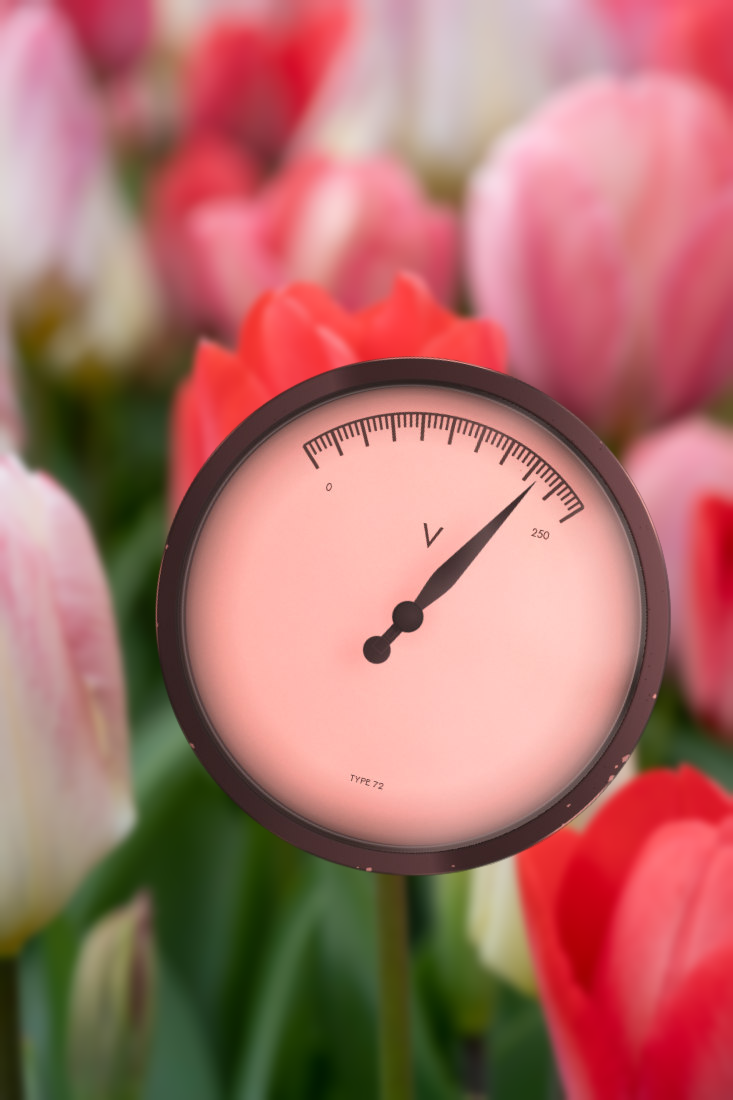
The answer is 210 V
